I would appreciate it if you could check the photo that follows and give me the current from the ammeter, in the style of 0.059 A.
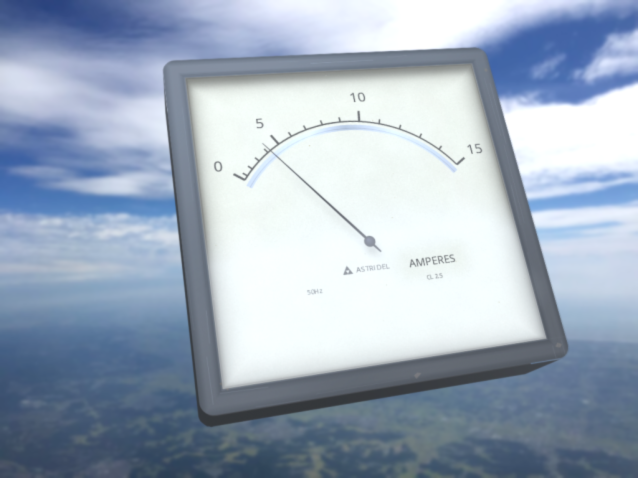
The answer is 4 A
